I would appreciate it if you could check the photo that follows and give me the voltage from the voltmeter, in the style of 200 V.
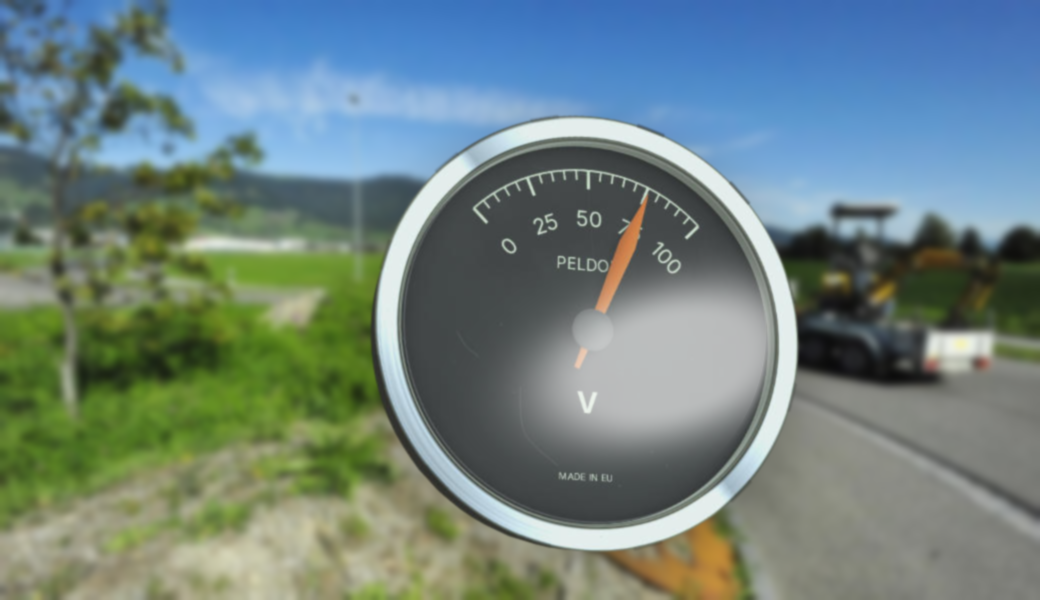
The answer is 75 V
